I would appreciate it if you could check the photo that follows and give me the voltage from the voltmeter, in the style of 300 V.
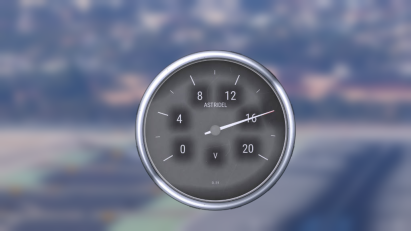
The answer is 16 V
